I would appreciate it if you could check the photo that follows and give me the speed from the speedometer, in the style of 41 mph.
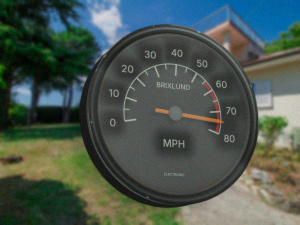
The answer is 75 mph
